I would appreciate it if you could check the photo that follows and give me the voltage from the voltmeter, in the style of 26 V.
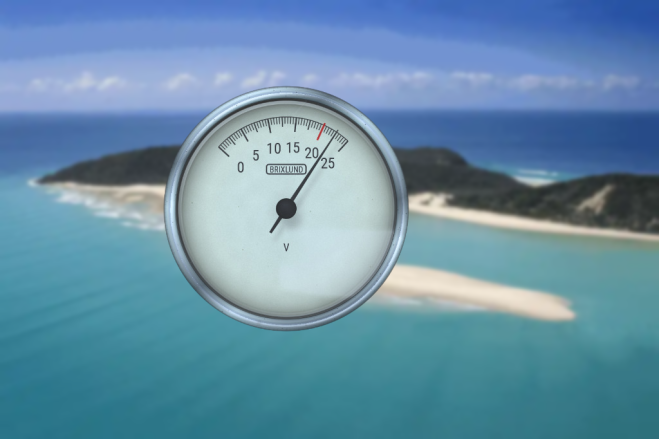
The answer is 22.5 V
